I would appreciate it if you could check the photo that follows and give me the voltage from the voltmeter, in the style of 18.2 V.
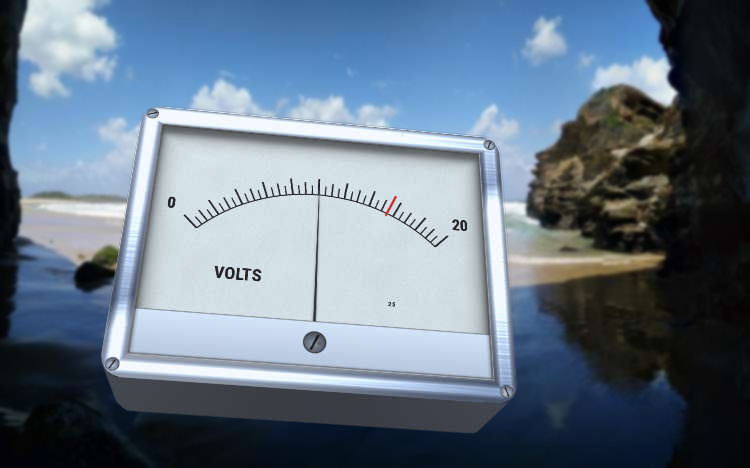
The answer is 10 V
